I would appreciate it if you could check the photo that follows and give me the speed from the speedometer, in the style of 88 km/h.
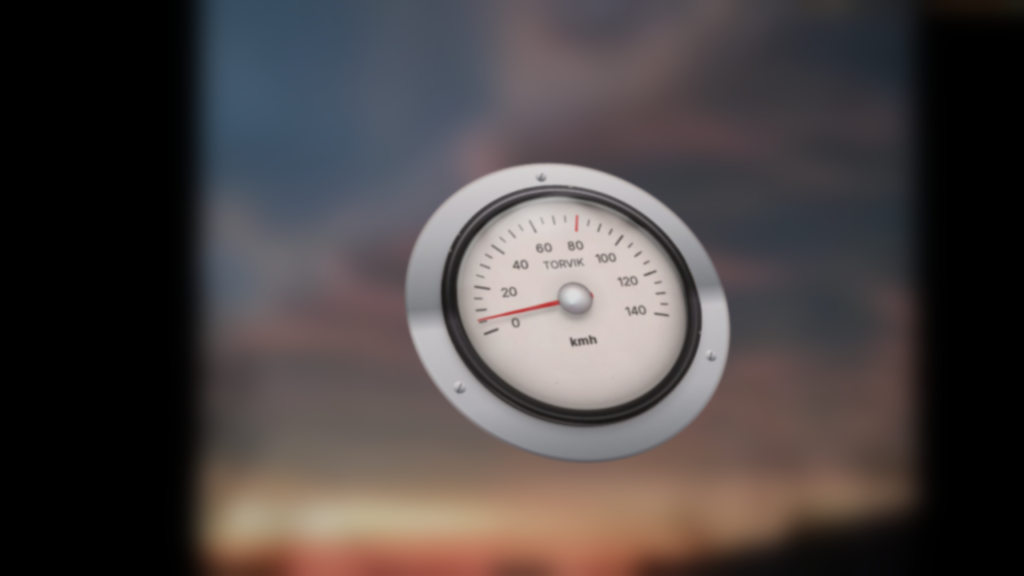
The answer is 5 km/h
